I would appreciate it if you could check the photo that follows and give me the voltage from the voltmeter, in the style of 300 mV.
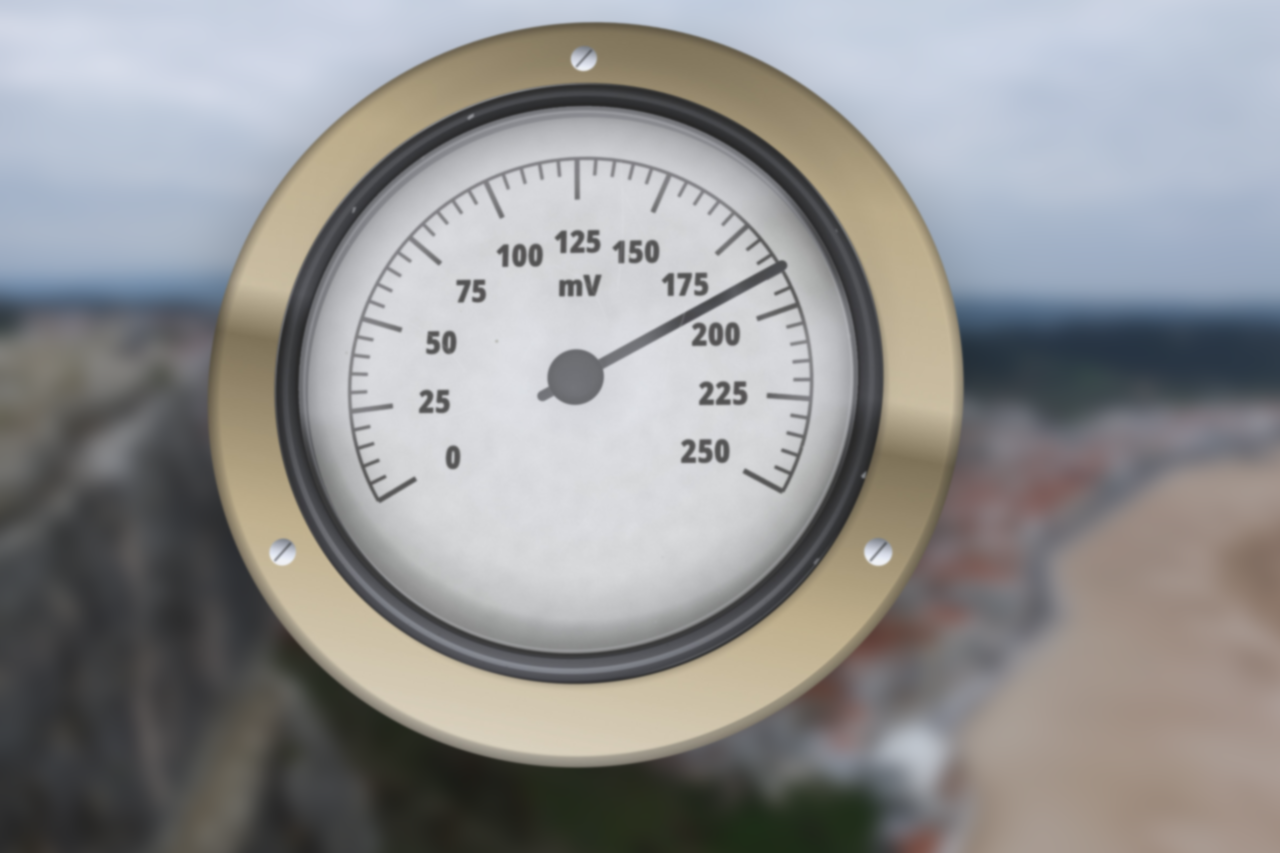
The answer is 190 mV
